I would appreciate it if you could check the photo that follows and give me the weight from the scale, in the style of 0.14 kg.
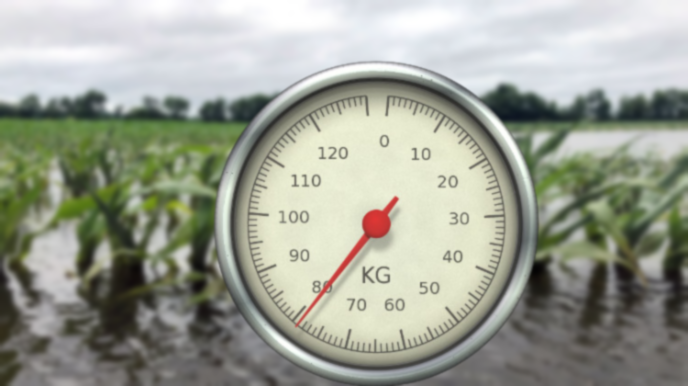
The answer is 79 kg
